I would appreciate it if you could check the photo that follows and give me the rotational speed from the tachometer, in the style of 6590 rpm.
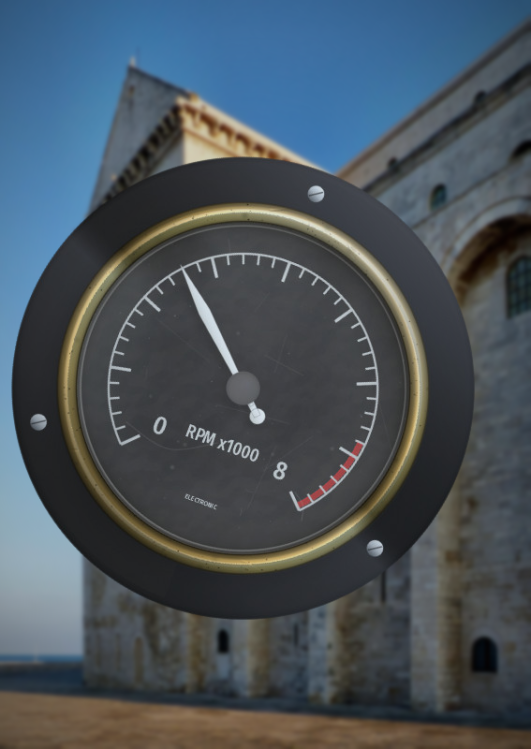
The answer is 2600 rpm
